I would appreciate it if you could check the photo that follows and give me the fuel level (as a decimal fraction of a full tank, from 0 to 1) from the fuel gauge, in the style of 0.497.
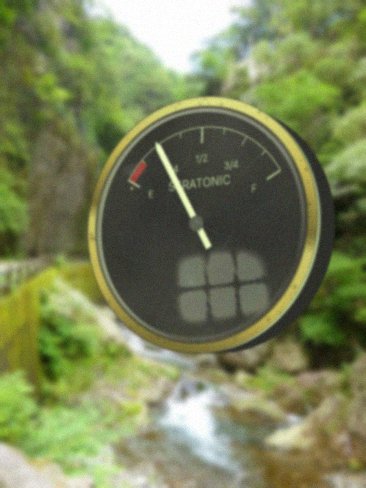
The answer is 0.25
